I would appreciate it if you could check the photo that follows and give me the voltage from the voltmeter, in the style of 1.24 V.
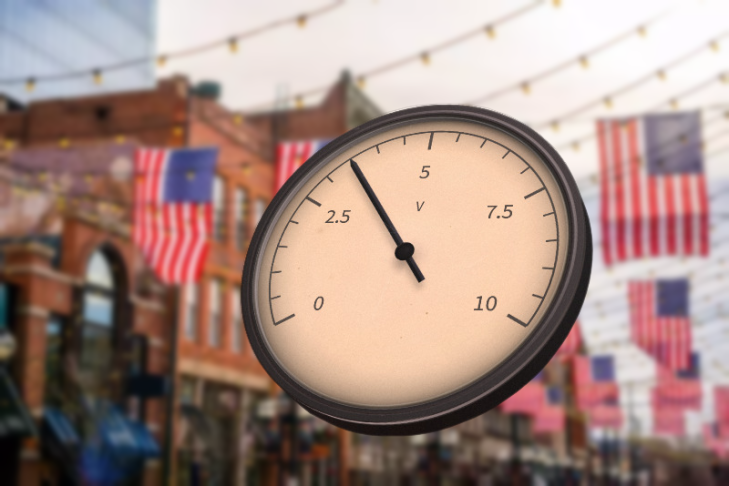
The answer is 3.5 V
